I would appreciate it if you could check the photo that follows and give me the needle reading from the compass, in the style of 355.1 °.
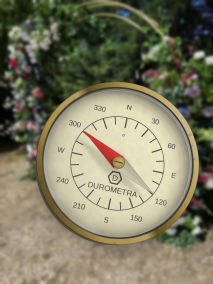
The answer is 300 °
